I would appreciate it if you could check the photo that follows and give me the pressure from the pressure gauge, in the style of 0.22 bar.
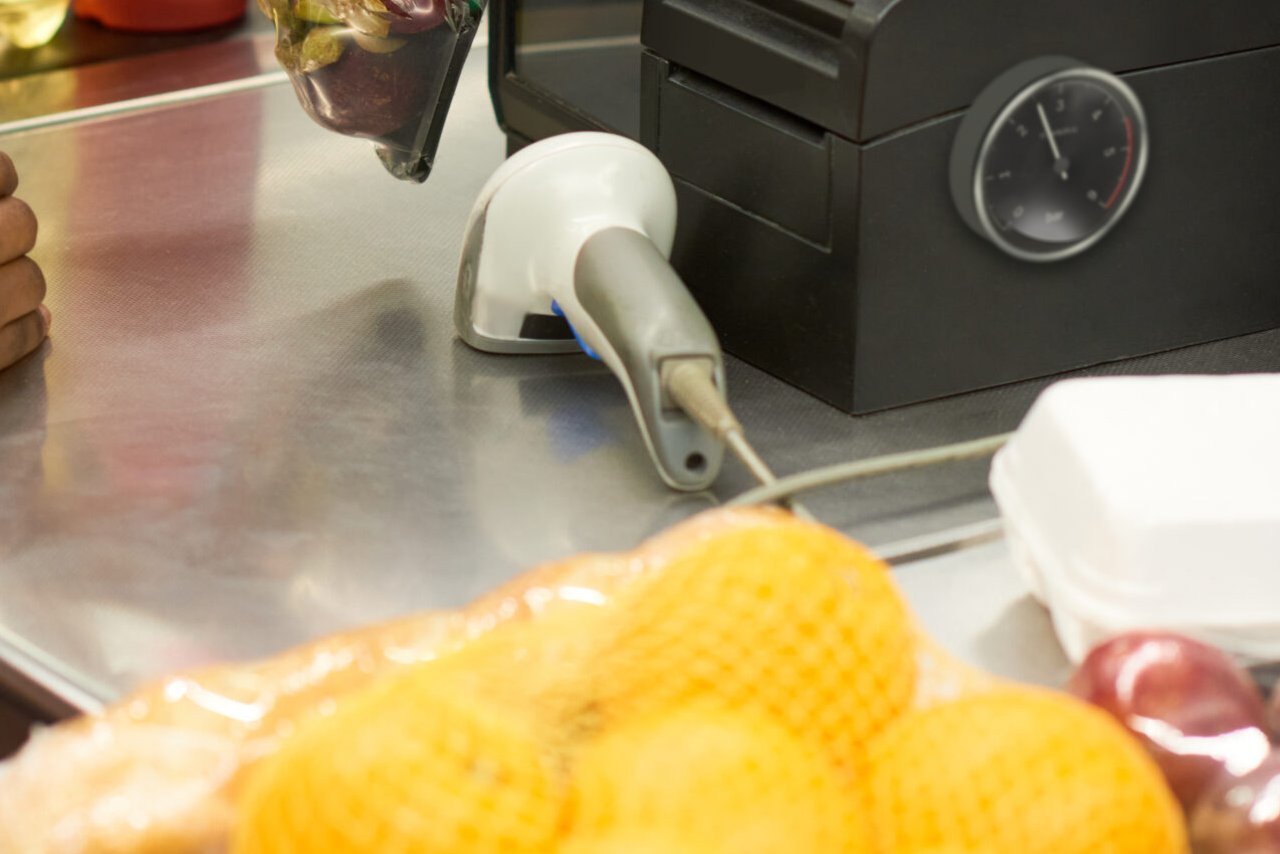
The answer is 2.5 bar
